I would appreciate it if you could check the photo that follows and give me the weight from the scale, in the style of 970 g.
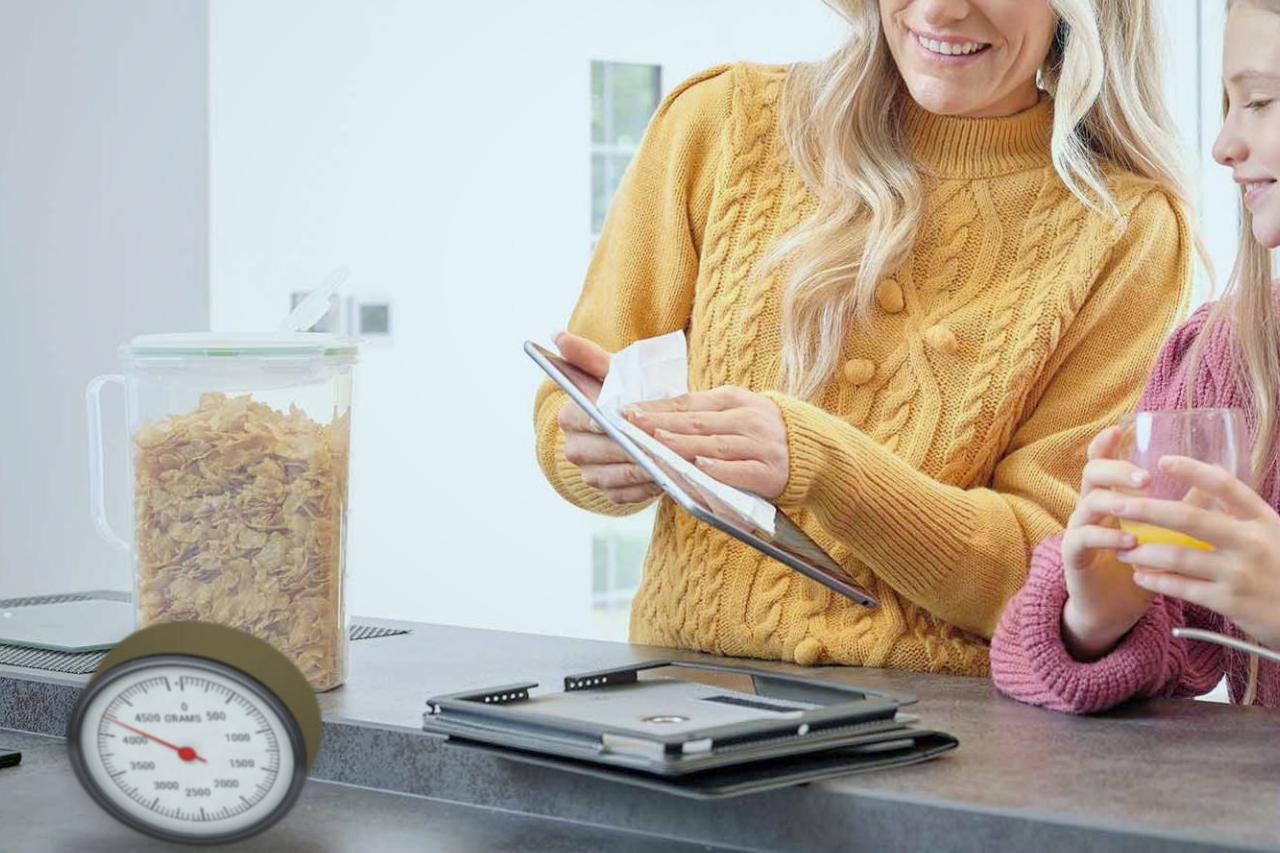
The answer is 4250 g
